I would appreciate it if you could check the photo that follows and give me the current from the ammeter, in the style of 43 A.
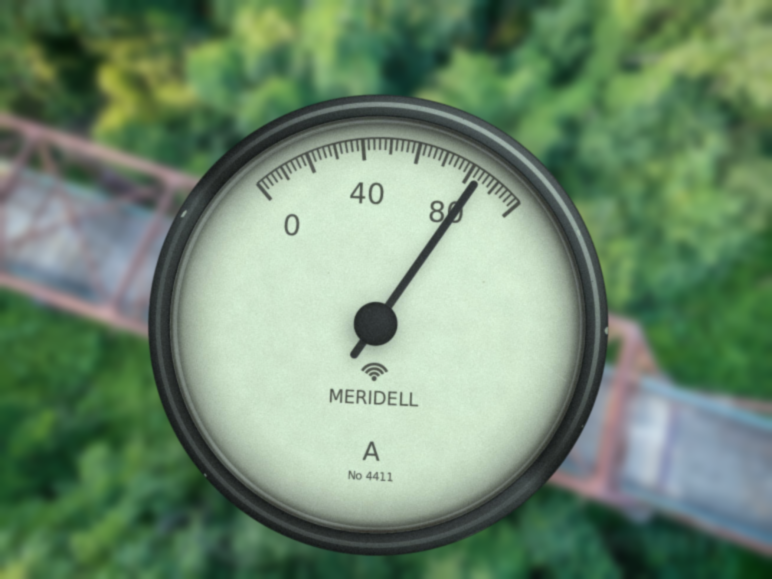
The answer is 84 A
